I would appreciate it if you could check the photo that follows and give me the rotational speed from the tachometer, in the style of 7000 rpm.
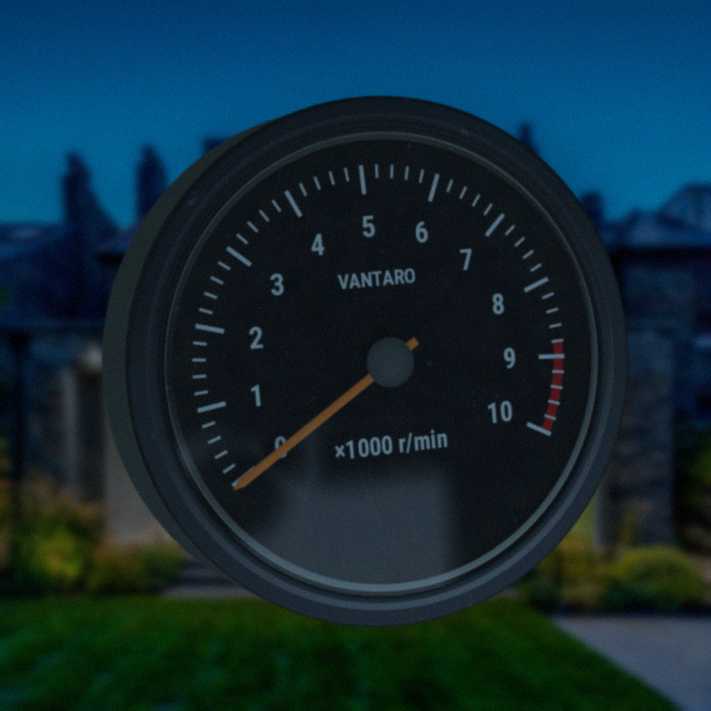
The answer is 0 rpm
